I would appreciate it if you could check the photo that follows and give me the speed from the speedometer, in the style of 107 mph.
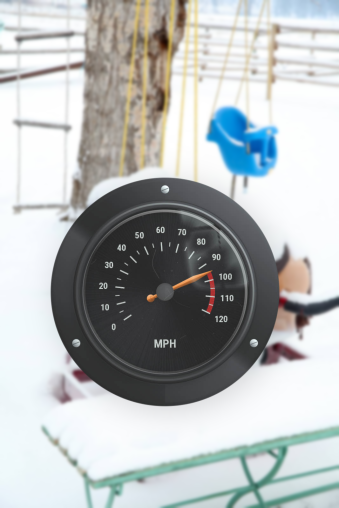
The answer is 95 mph
